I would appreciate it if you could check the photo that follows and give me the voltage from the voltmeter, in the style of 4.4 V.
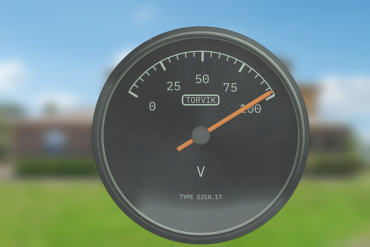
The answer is 97.5 V
